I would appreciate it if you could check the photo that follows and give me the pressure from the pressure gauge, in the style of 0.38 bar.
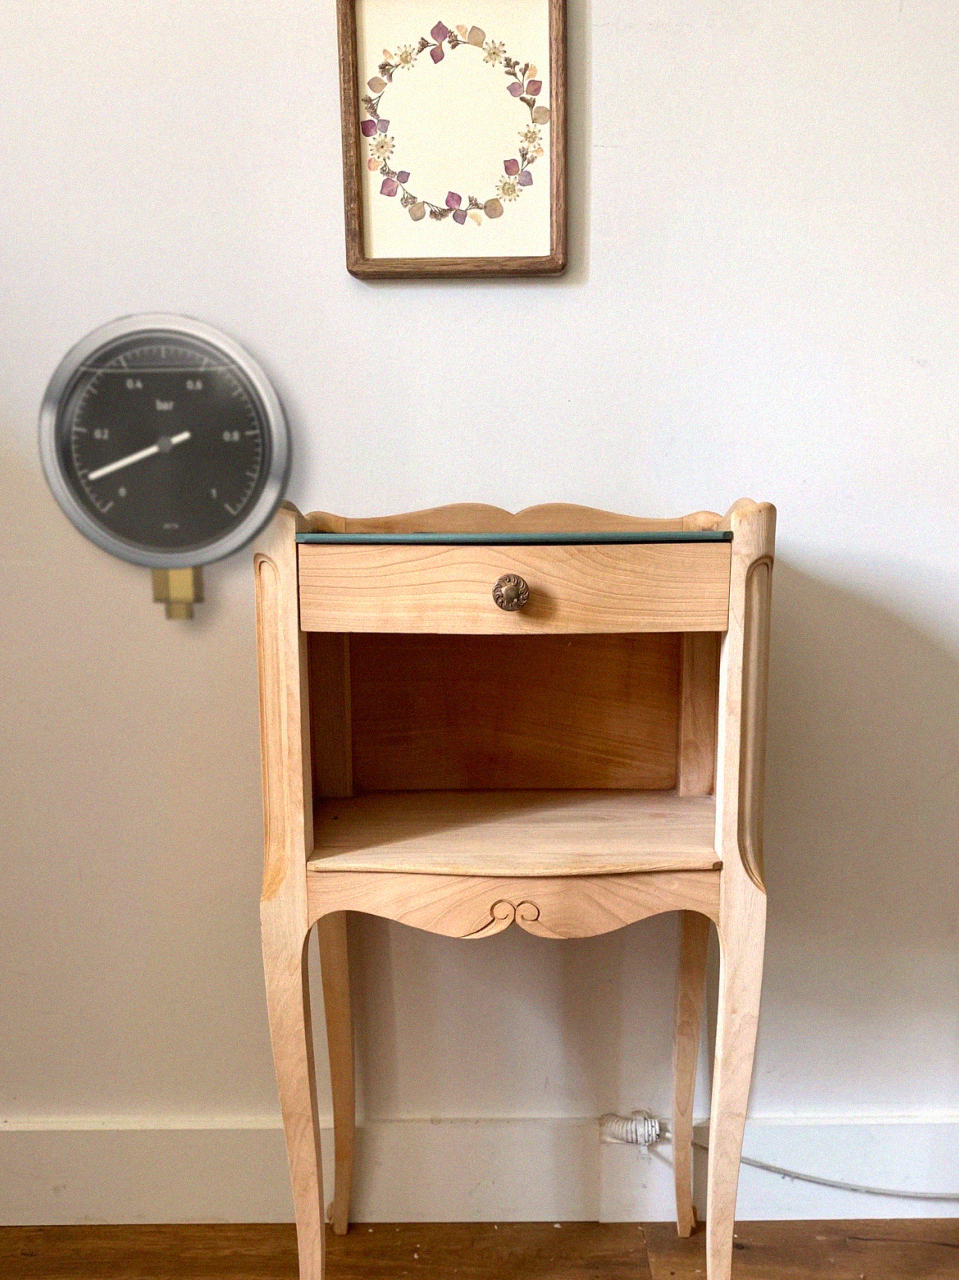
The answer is 0.08 bar
